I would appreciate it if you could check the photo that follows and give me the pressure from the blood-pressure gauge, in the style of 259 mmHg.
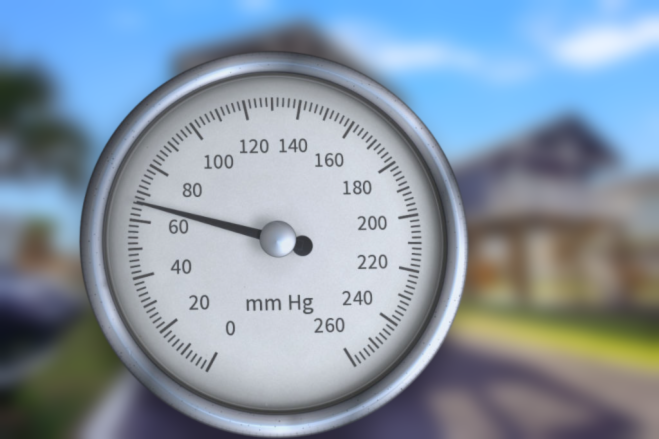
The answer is 66 mmHg
